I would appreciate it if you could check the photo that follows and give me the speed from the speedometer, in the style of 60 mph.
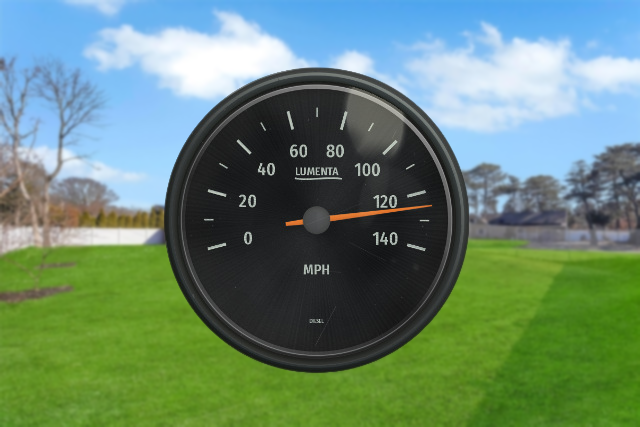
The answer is 125 mph
